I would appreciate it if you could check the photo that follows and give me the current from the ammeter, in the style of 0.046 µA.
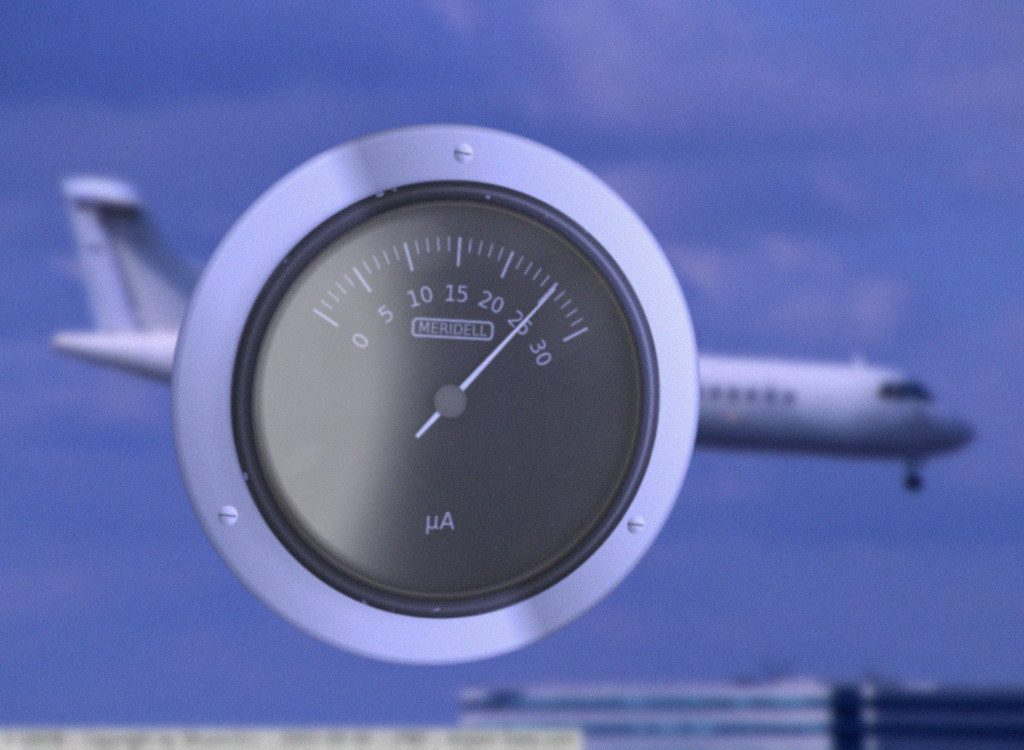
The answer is 25 µA
